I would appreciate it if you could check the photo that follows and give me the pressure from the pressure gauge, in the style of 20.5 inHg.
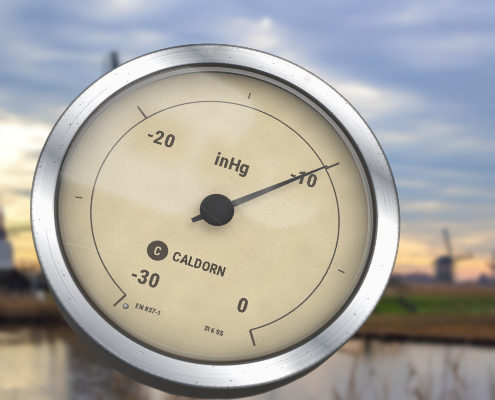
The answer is -10 inHg
